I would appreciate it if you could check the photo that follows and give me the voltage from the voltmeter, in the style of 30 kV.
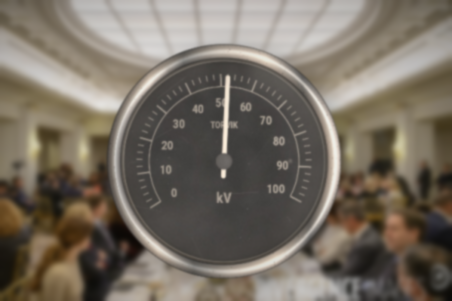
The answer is 52 kV
